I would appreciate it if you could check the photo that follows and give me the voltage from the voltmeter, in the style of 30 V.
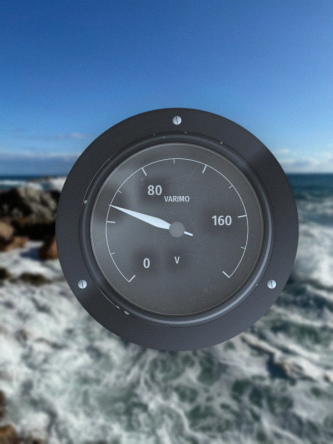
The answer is 50 V
